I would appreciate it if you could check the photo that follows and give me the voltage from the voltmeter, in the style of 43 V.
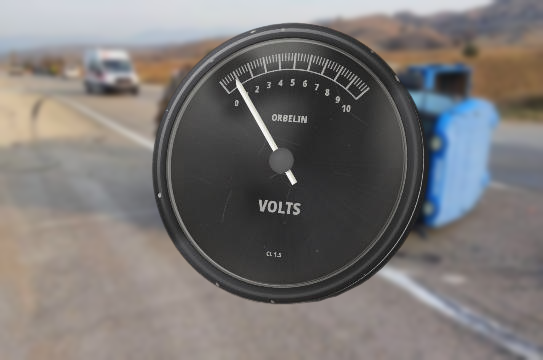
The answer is 1 V
